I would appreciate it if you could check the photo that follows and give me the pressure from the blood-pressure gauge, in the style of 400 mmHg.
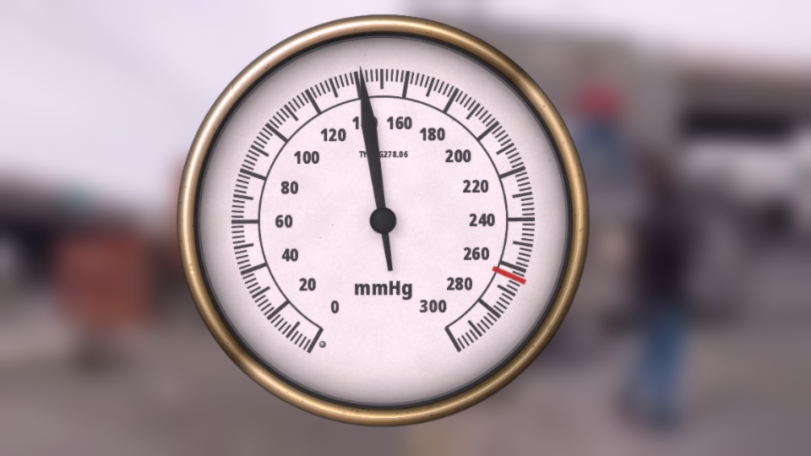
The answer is 142 mmHg
